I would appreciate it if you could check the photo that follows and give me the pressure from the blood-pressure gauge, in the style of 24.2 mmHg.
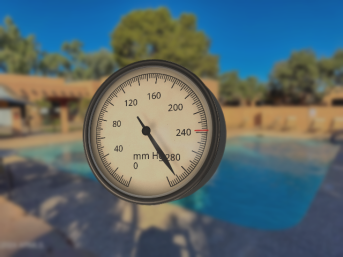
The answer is 290 mmHg
